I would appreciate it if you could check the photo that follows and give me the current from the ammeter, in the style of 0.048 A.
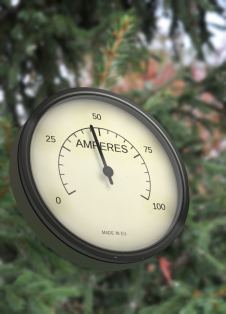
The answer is 45 A
